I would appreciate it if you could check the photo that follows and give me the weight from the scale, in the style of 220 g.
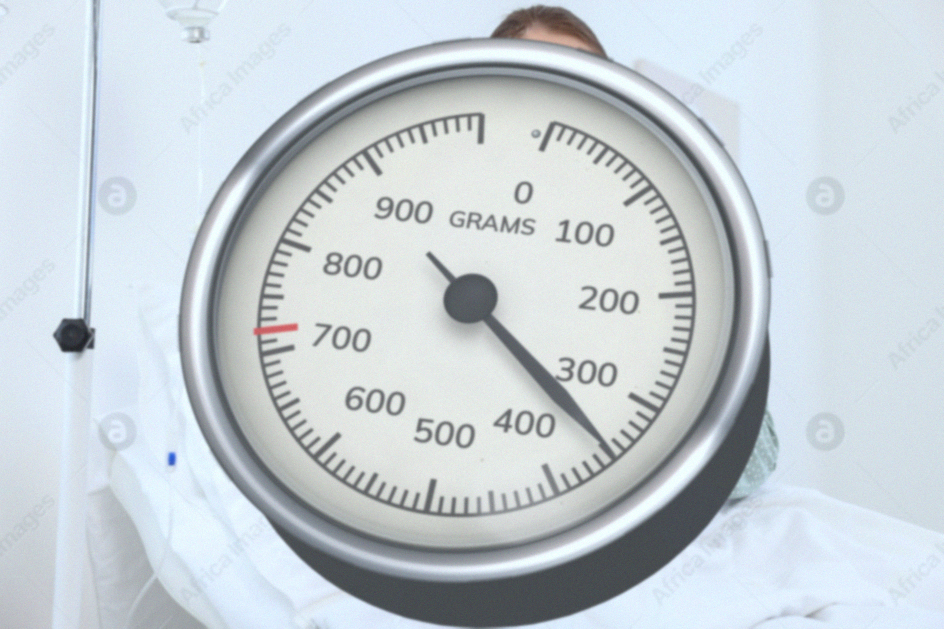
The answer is 350 g
